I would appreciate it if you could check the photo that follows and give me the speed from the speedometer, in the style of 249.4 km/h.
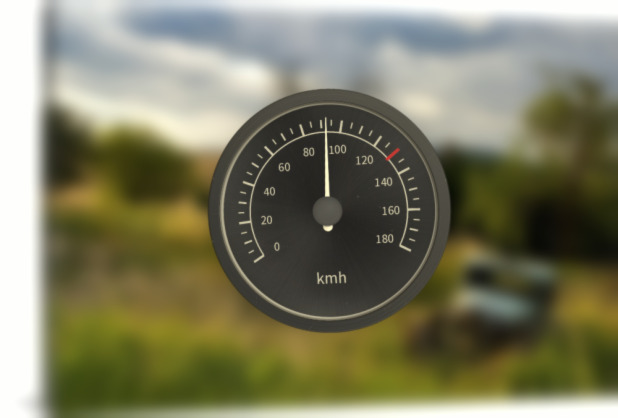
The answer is 92.5 km/h
